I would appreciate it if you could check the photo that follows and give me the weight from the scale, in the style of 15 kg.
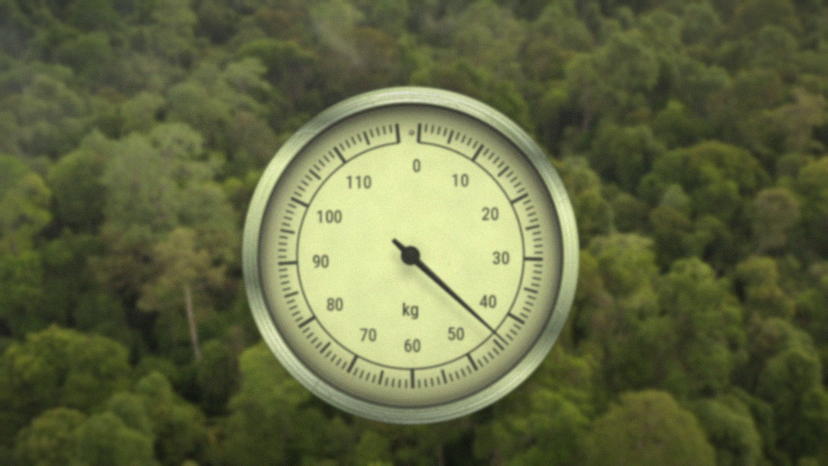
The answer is 44 kg
